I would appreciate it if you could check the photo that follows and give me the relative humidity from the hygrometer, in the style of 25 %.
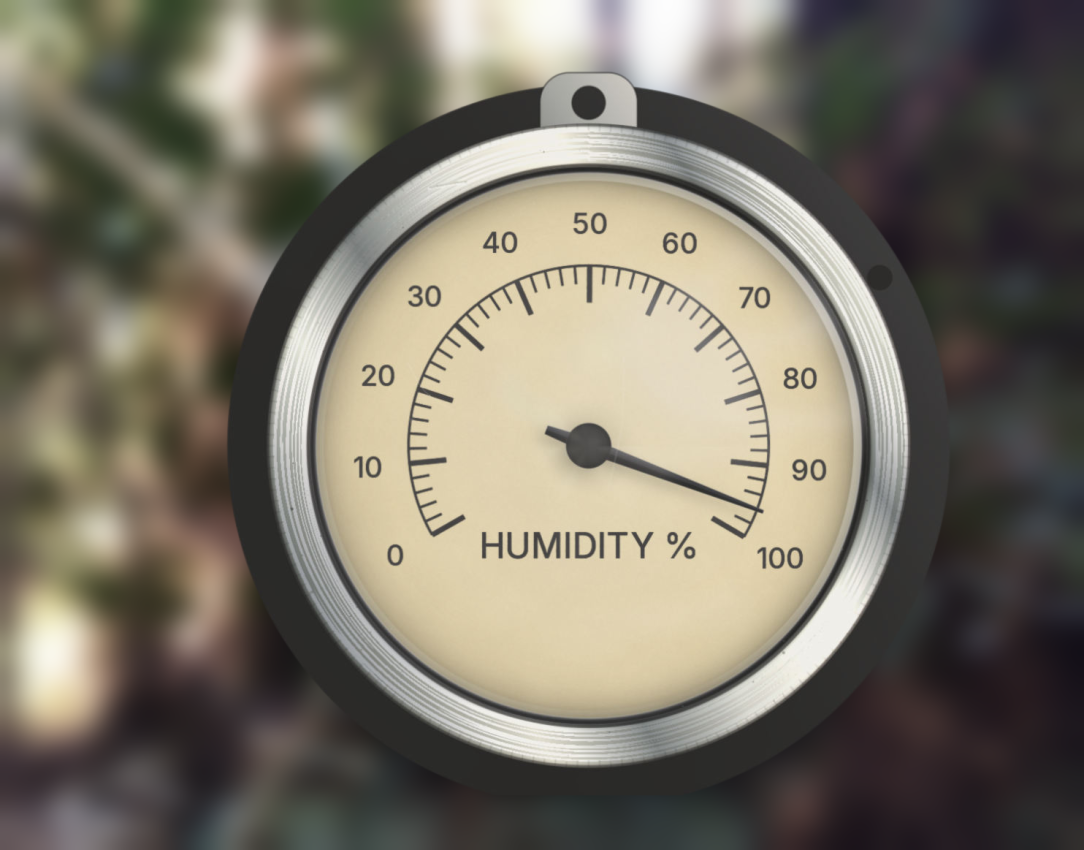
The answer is 96 %
